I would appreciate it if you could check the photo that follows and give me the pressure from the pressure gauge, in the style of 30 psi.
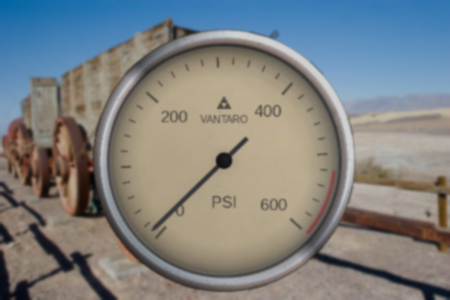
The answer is 10 psi
